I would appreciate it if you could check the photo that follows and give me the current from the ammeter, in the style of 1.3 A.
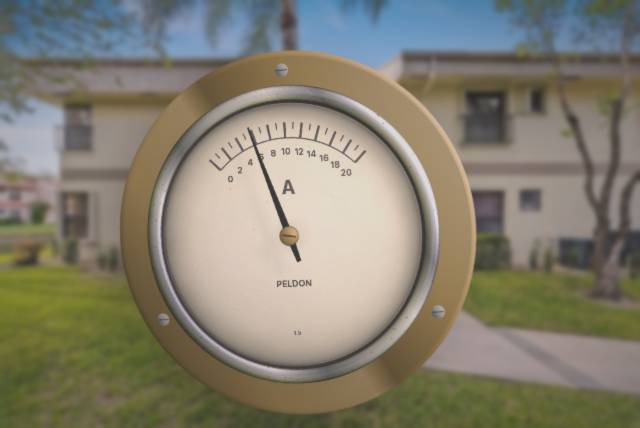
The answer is 6 A
